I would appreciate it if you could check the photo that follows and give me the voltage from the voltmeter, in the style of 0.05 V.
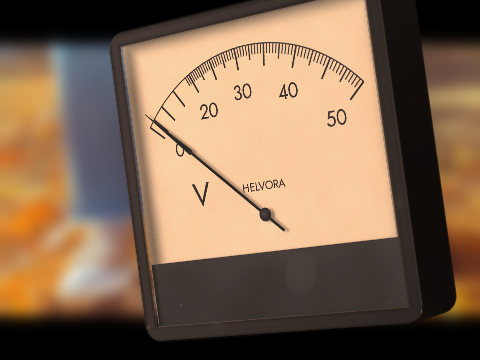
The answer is 5 V
